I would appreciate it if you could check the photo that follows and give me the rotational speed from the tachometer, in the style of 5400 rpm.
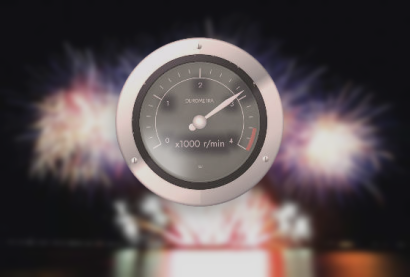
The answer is 2900 rpm
